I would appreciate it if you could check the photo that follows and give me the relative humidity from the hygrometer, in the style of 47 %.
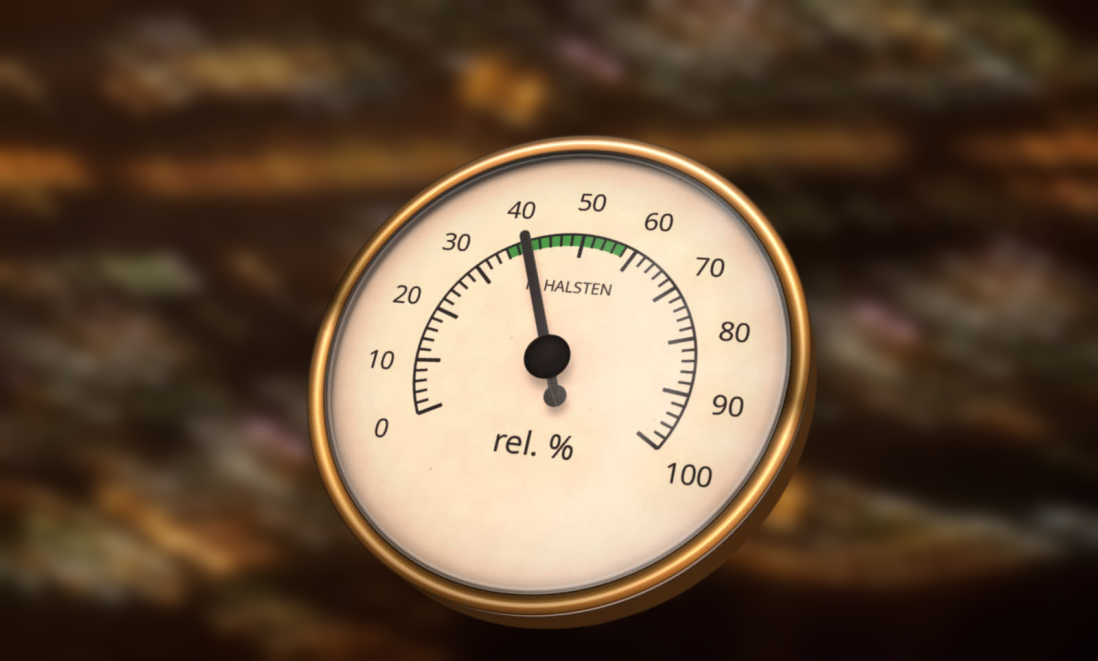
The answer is 40 %
